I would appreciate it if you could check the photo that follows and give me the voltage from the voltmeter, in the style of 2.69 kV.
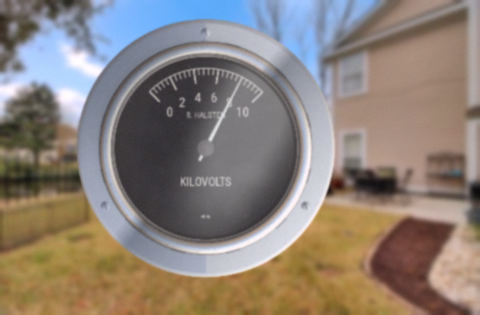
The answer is 8 kV
